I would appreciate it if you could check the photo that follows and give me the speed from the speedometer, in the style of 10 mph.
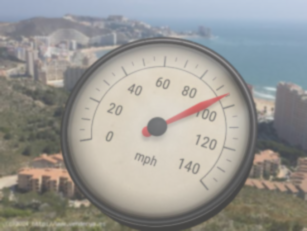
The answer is 95 mph
